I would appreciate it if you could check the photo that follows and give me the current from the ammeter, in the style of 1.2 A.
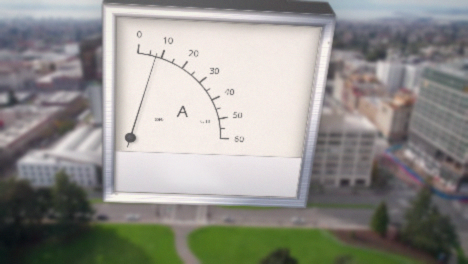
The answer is 7.5 A
